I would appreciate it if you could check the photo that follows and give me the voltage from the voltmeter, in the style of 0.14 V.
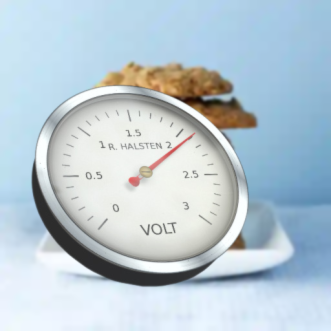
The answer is 2.1 V
